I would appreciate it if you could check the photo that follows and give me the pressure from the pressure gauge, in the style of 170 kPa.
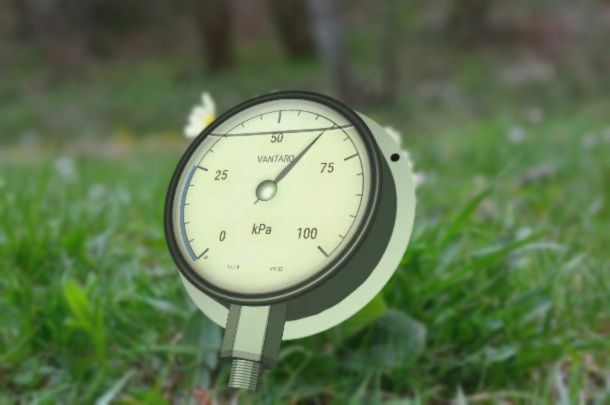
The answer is 65 kPa
